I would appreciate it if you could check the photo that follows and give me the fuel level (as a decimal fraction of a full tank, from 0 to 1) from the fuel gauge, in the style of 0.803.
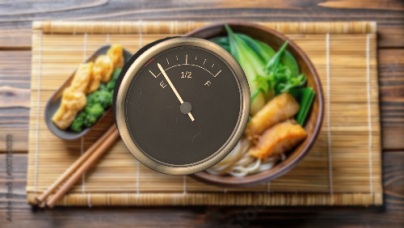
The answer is 0.125
